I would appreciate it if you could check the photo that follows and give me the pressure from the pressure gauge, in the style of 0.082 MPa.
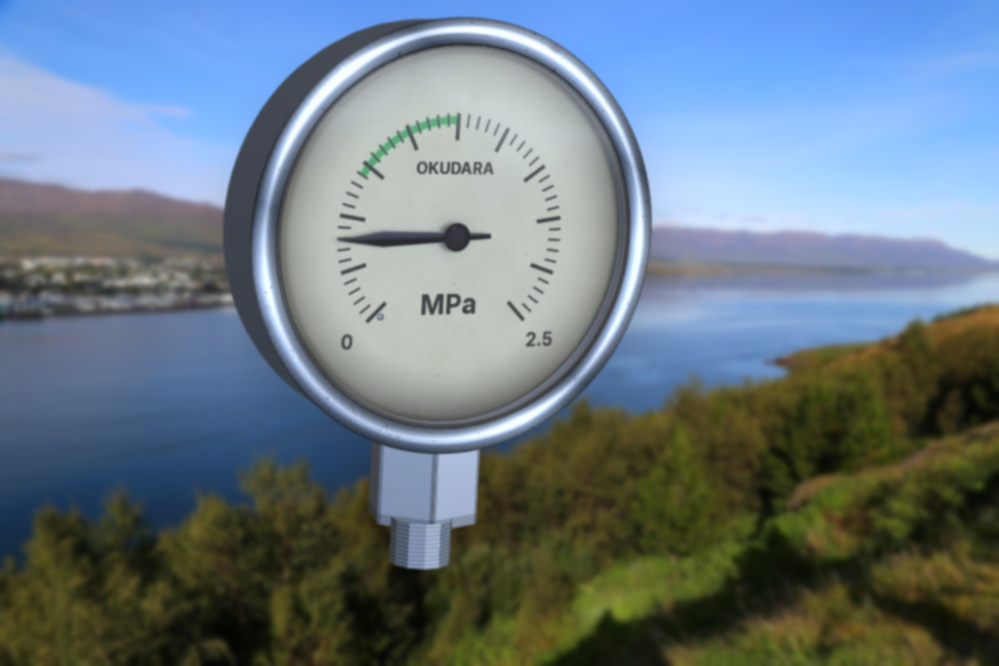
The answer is 0.4 MPa
